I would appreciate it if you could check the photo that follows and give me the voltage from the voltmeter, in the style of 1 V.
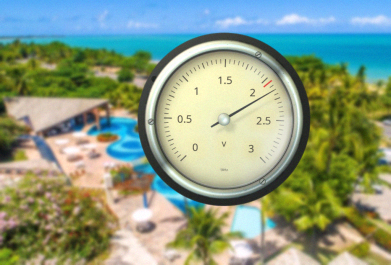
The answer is 2.15 V
